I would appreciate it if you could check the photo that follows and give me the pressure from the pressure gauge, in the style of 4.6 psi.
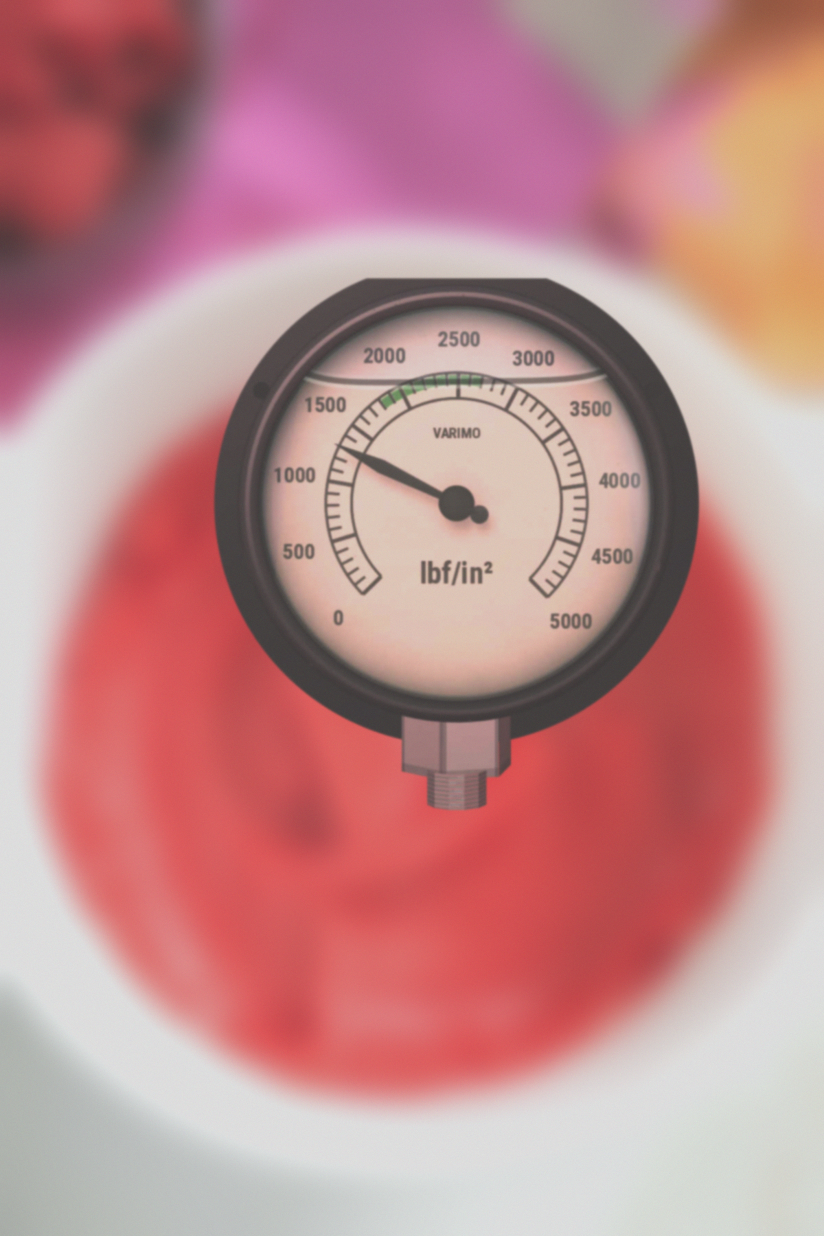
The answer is 1300 psi
